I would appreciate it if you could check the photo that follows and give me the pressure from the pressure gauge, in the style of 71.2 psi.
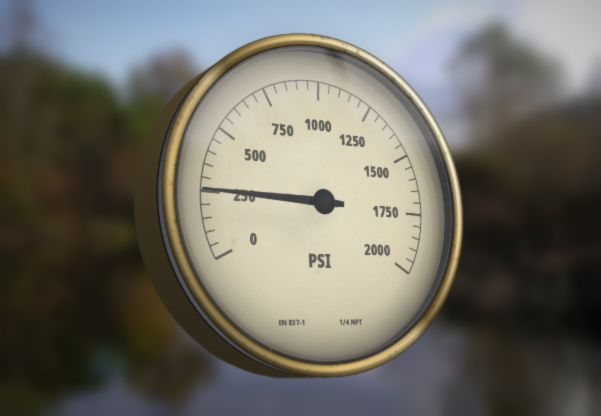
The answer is 250 psi
